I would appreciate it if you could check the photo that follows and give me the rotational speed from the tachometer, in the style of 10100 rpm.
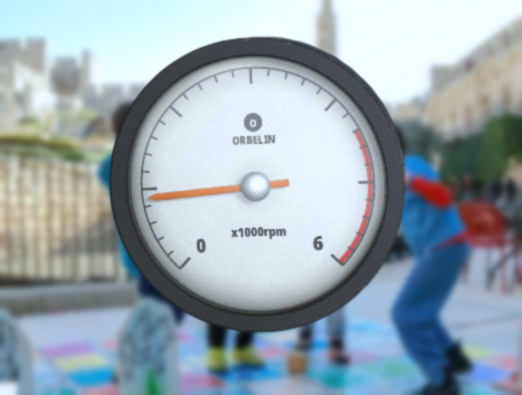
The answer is 900 rpm
